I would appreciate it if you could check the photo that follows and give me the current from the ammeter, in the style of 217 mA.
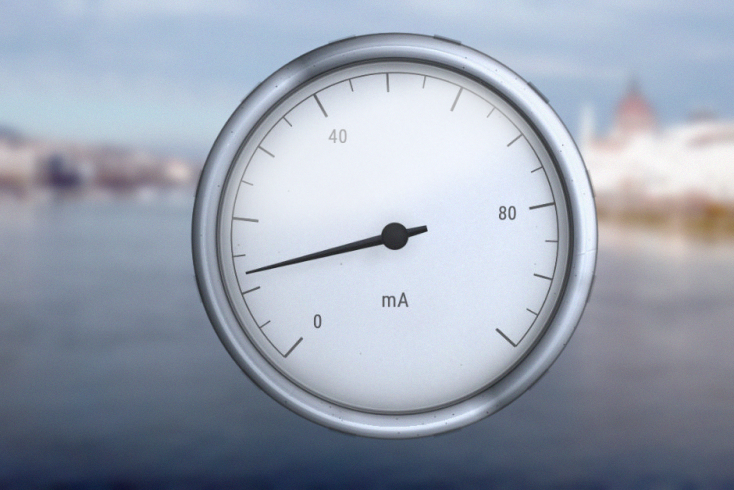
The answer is 12.5 mA
